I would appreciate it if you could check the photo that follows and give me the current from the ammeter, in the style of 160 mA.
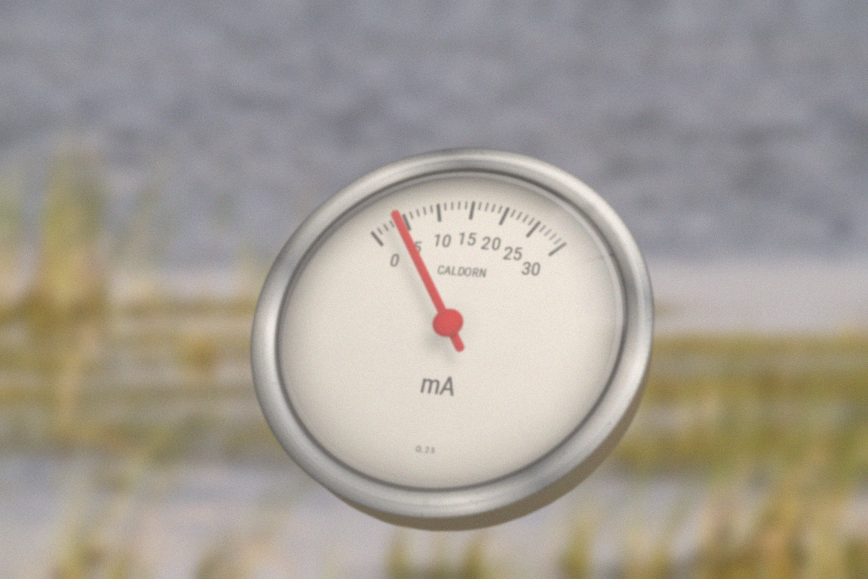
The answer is 4 mA
